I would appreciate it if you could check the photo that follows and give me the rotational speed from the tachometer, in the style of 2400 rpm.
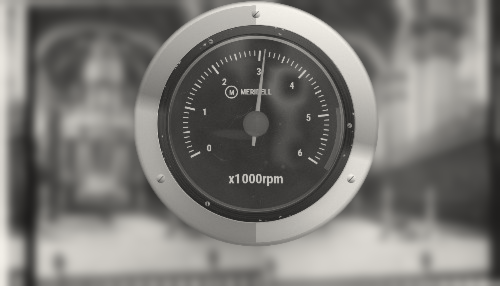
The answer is 3100 rpm
